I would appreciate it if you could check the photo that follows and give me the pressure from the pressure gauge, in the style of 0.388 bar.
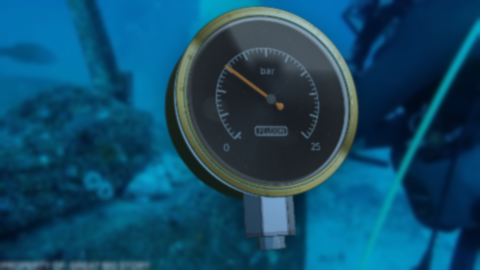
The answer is 7.5 bar
